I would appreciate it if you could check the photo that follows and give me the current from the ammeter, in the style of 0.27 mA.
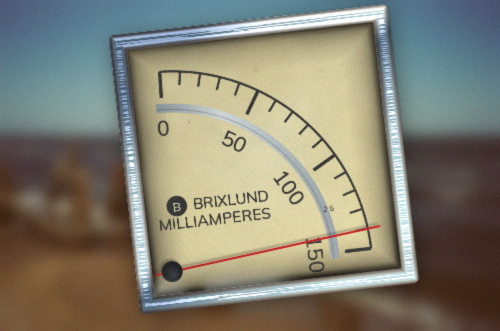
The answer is 140 mA
